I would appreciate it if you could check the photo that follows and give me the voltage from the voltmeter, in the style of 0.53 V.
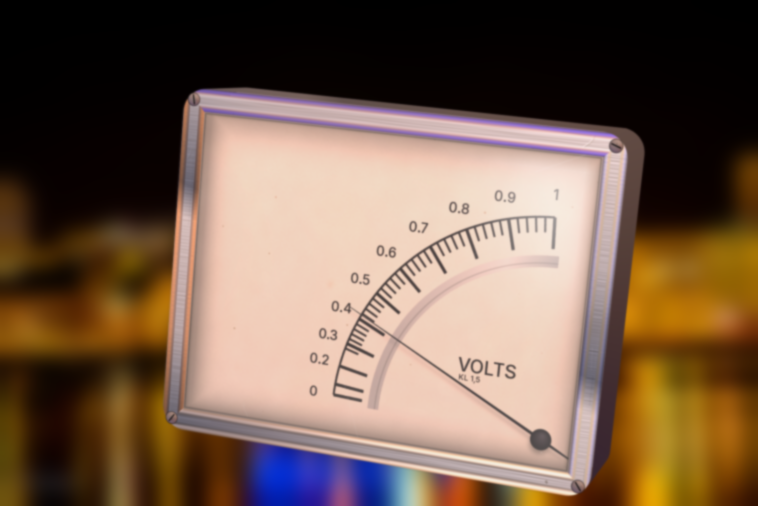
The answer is 0.42 V
